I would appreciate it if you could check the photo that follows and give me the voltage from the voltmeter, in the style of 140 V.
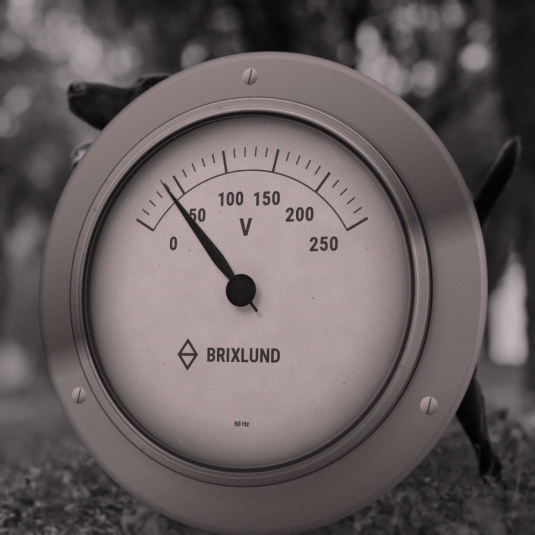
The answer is 40 V
